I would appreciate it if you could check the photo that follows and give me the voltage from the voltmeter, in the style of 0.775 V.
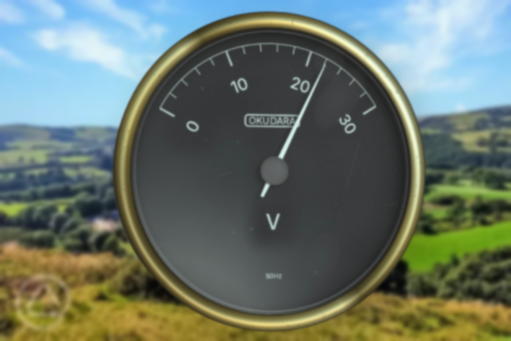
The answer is 22 V
